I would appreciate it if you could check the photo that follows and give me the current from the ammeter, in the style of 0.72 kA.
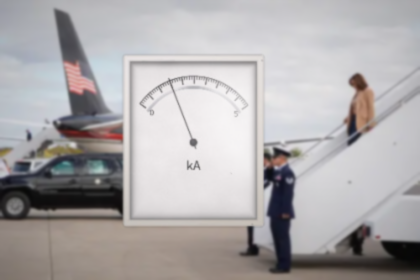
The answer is 1.5 kA
